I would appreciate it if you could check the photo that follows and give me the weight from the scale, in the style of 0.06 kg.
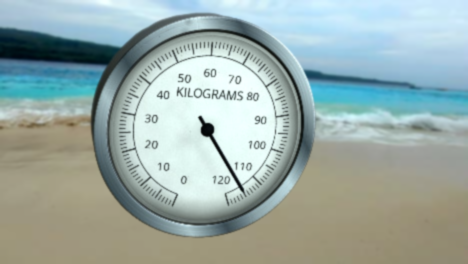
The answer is 115 kg
